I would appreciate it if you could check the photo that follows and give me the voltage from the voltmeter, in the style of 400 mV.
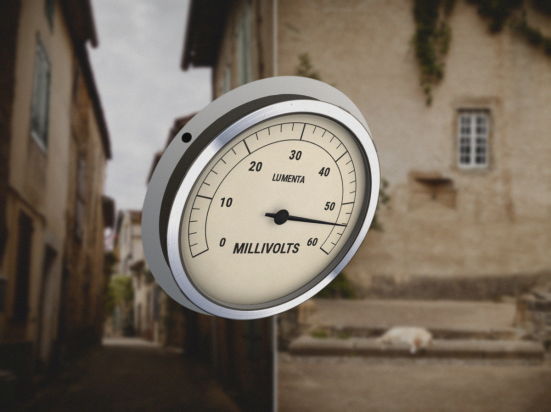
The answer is 54 mV
